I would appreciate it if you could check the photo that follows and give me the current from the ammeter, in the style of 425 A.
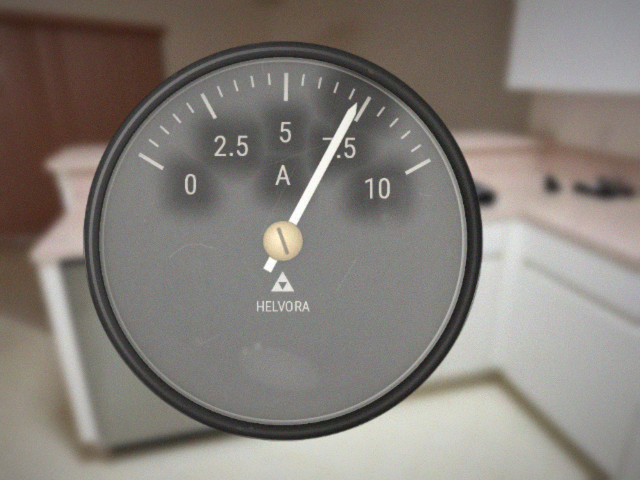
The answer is 7.25 A
